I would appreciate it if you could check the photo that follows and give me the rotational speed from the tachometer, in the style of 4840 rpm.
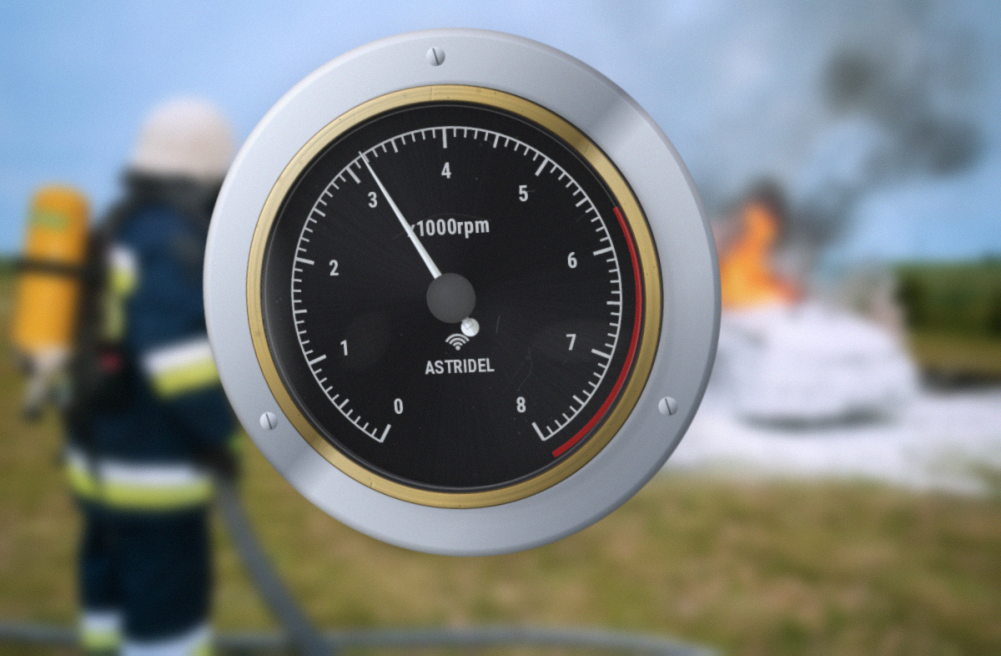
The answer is 3200 rpm
